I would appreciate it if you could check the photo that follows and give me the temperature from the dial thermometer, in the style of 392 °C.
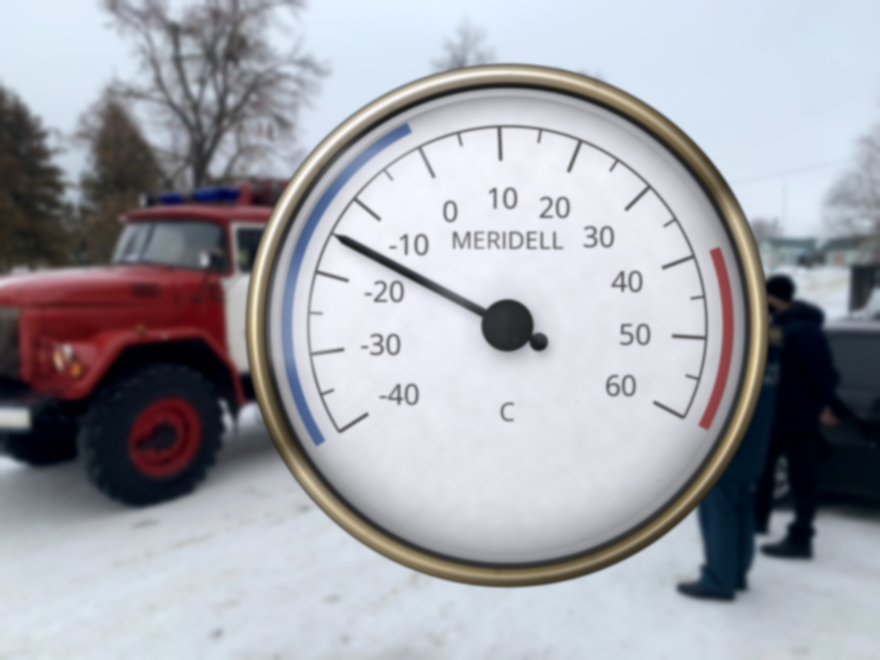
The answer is -15 °C
